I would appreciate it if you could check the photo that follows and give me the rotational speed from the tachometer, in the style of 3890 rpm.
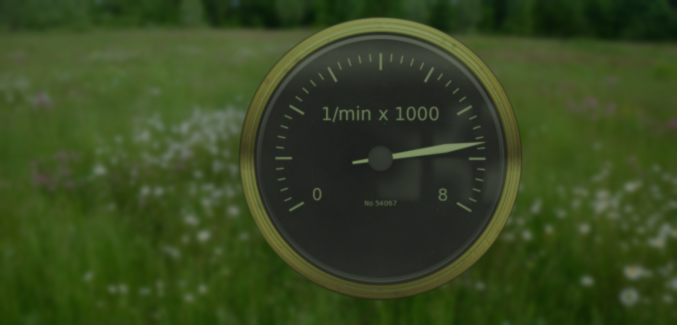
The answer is 6700 rpm
